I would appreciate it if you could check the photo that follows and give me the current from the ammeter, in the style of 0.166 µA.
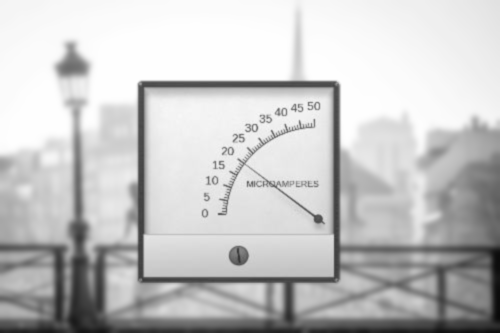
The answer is 20 µA
